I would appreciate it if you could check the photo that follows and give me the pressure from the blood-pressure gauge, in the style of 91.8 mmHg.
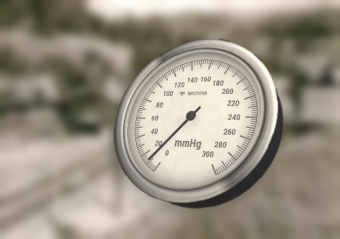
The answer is 10 mmHg
